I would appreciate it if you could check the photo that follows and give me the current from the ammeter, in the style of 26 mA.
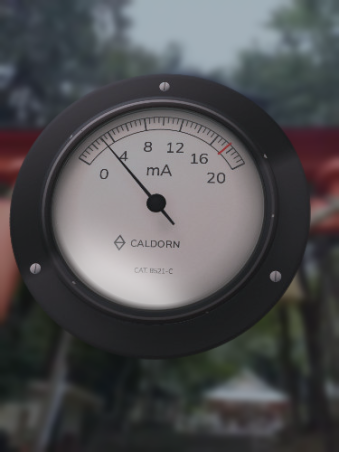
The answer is 3 mA
